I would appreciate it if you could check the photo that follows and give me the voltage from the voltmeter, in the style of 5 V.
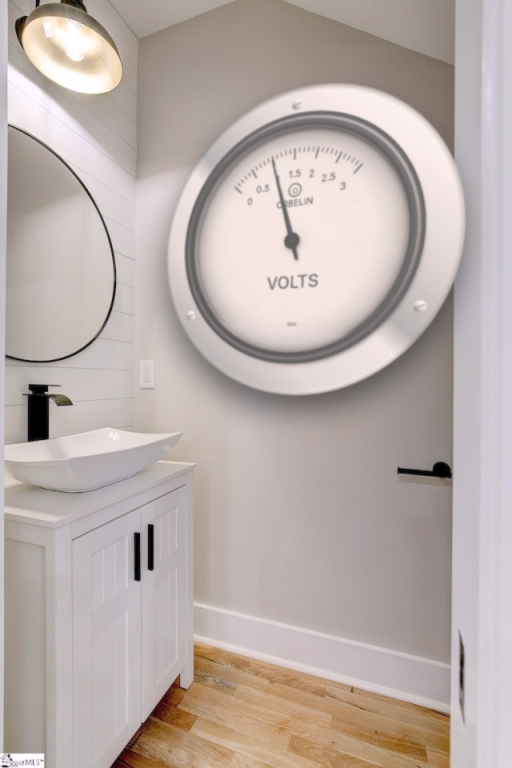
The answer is 1 V
